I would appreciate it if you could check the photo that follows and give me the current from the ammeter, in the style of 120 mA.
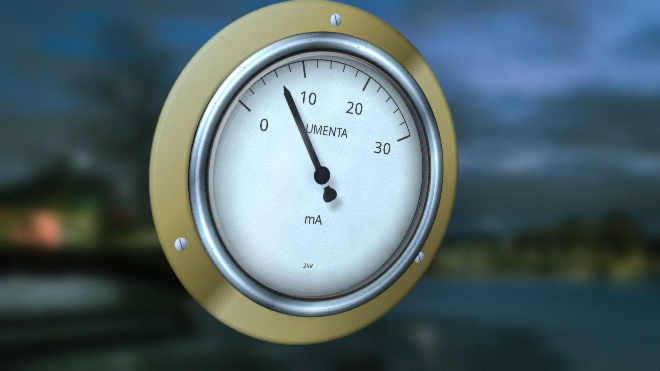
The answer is 6 mA
